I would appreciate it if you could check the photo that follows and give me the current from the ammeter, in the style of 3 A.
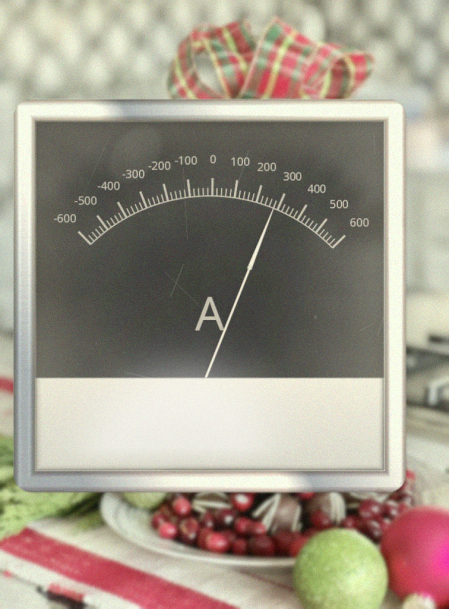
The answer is 280 A
